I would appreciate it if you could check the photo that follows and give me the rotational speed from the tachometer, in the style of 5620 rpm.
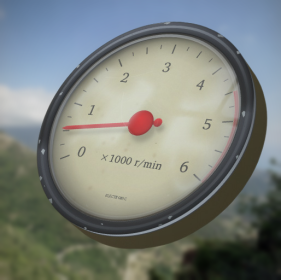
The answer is 500 rpm
